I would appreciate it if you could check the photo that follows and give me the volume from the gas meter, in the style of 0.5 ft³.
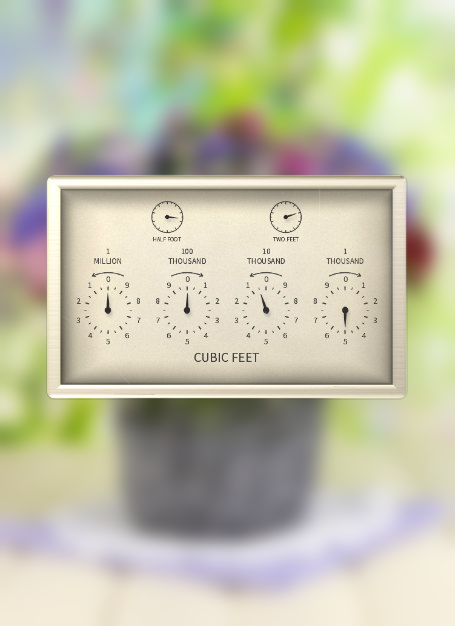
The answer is 500 ft³
